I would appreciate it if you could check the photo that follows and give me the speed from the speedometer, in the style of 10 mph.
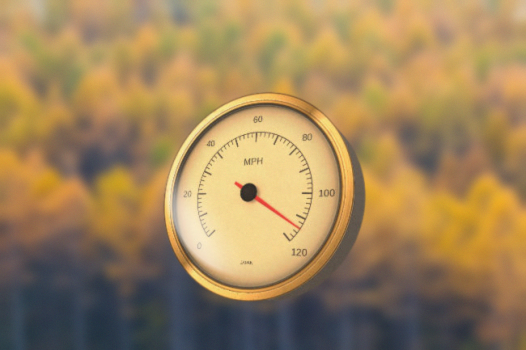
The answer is 114 mph
